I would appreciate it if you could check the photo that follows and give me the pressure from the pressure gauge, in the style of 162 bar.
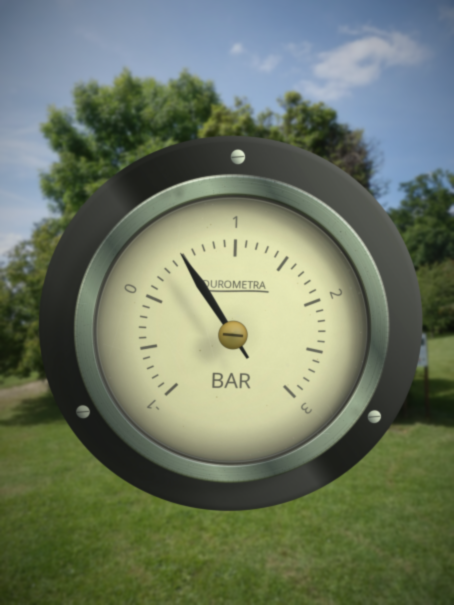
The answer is 0.5 bar
